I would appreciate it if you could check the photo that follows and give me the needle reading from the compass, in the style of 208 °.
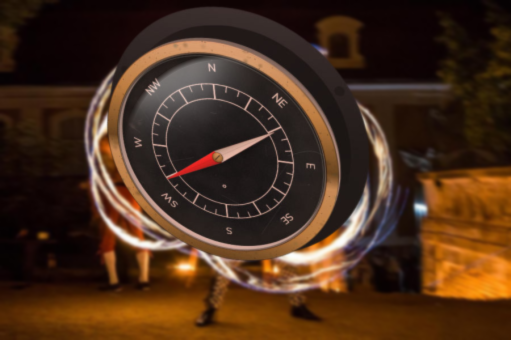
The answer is 240 °
